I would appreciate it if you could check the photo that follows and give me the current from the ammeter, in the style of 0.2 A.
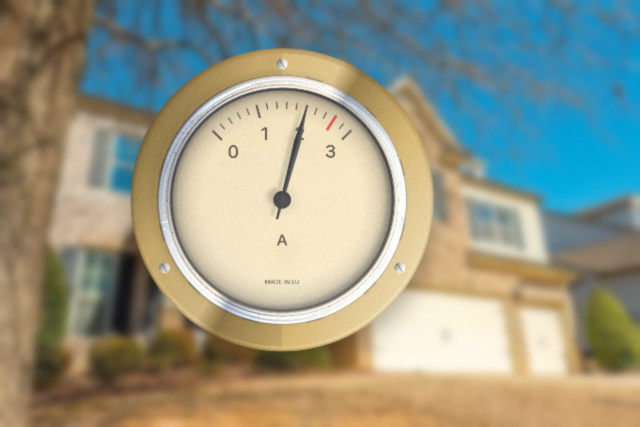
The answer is 2 A
